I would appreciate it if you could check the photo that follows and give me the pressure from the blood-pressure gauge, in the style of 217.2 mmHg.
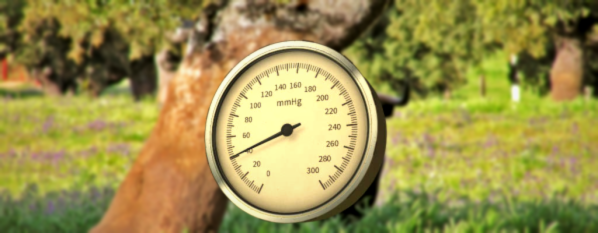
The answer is 40 mmHg
